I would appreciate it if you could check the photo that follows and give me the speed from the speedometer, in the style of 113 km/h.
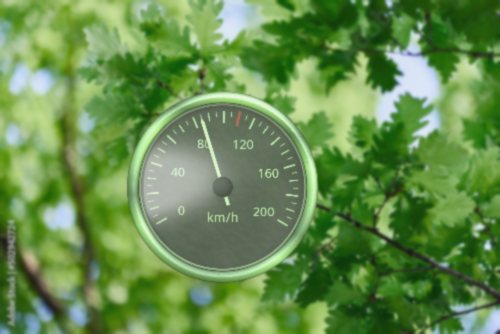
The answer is 85 km/h
